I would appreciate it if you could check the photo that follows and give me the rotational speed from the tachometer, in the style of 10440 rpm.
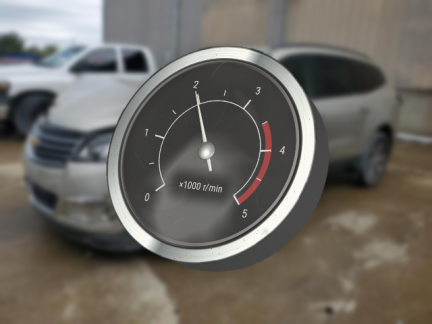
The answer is 2000 rpm
